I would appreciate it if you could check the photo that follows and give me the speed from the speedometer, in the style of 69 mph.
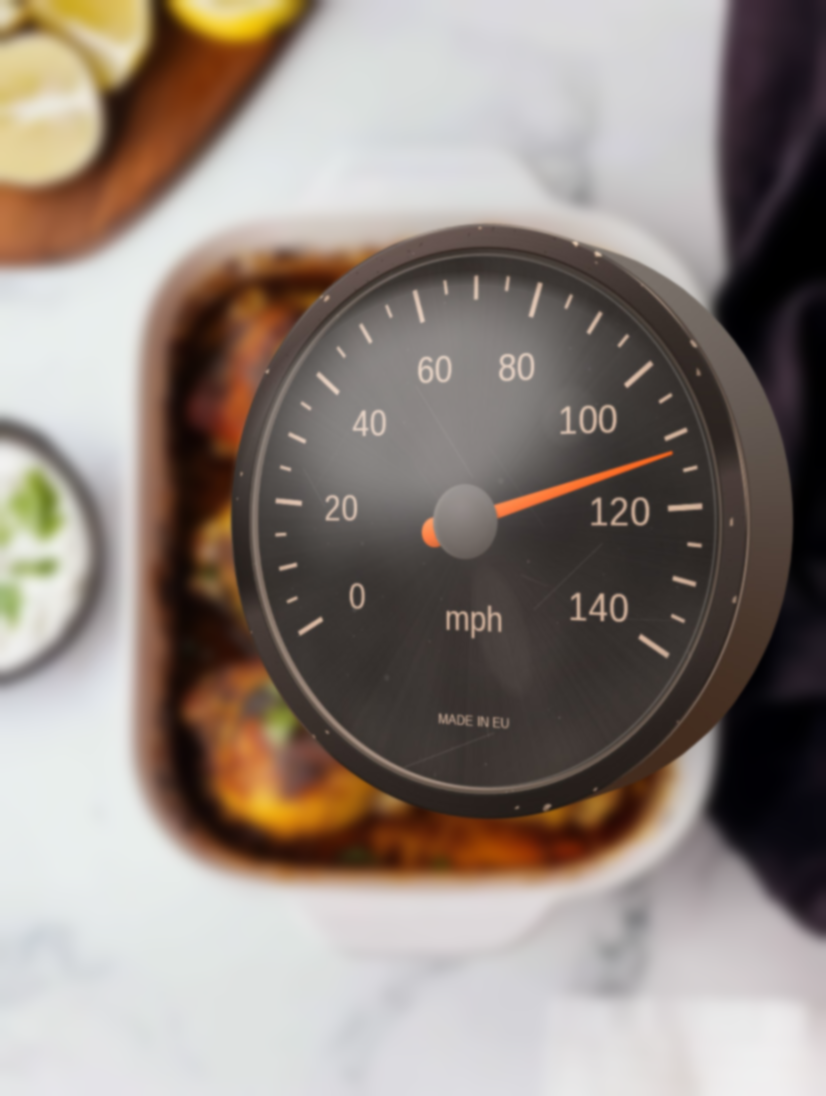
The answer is 112.5 mph
